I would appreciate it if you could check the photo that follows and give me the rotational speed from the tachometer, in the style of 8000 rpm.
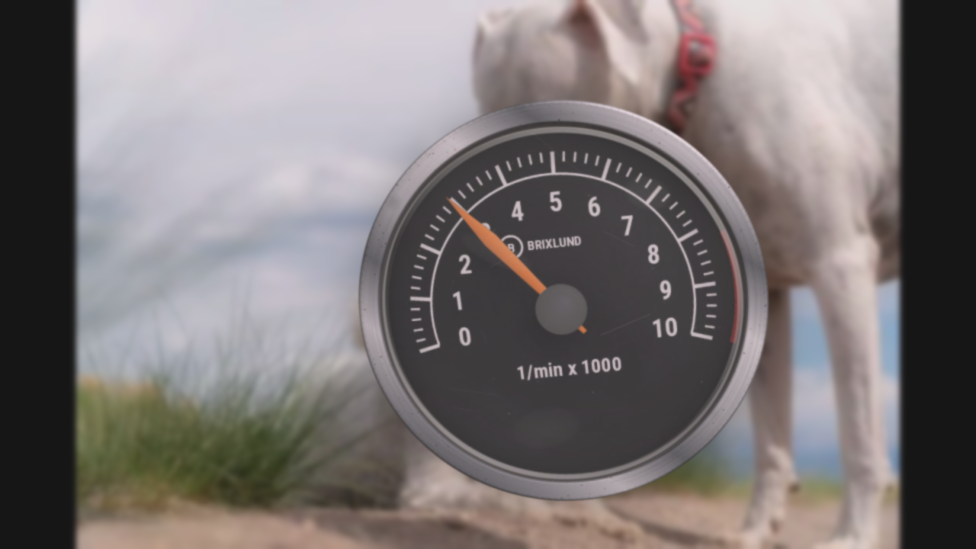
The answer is 3000 rpm
